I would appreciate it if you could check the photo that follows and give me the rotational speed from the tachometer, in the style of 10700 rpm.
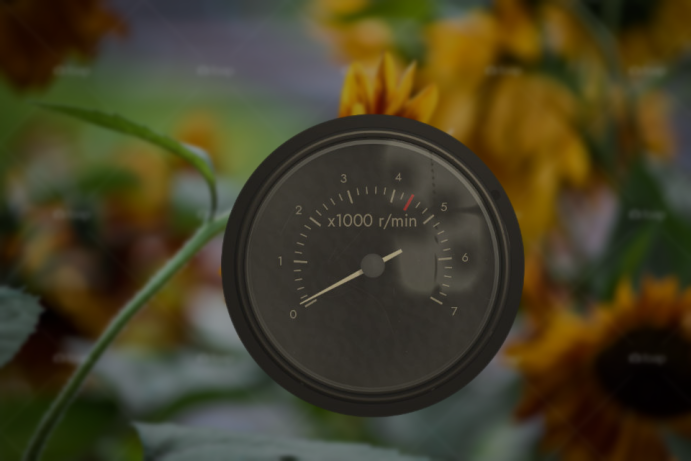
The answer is 100 rpm
